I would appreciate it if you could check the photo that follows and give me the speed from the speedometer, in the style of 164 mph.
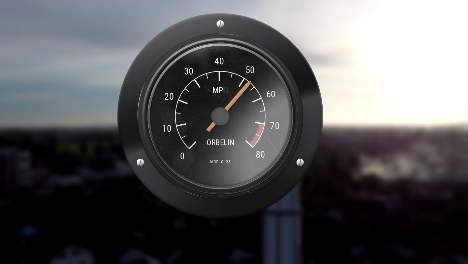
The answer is 52.5 mph
